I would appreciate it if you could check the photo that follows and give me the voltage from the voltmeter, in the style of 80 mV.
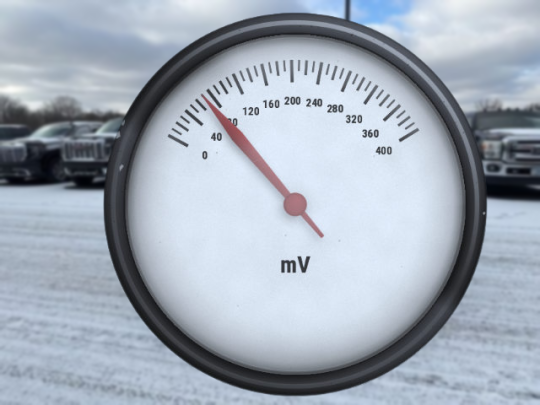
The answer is 70 mV
